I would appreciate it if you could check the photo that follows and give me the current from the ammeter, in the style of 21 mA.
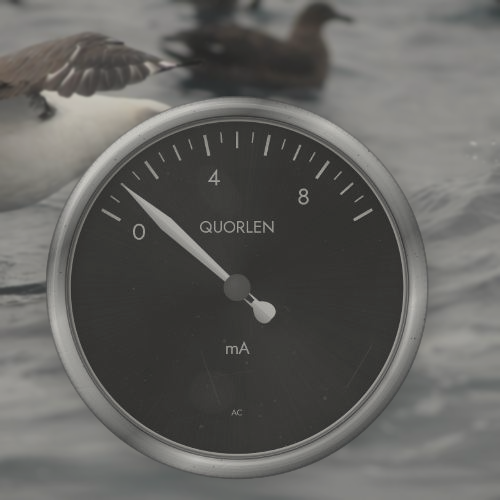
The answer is 1 mA
